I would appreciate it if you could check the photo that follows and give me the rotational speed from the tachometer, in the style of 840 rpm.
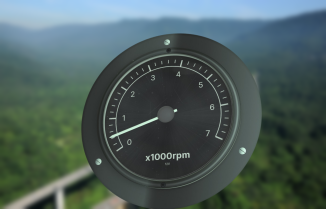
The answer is 400 rpm
